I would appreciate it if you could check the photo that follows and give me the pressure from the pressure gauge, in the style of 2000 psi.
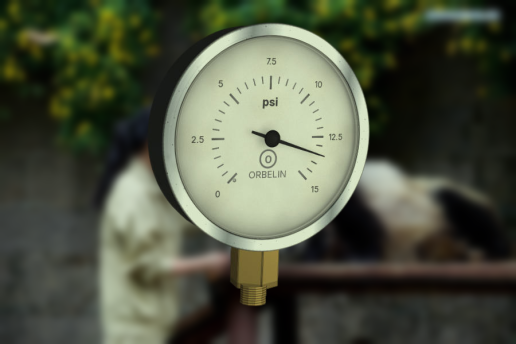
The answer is 13.5 psi
